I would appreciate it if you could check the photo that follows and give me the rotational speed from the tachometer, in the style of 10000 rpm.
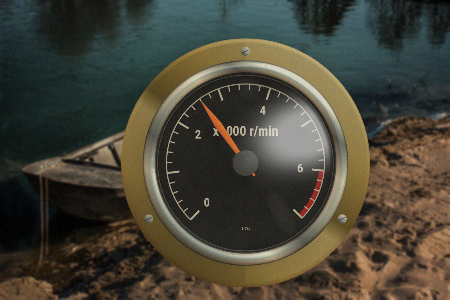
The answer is 2600 rpm
